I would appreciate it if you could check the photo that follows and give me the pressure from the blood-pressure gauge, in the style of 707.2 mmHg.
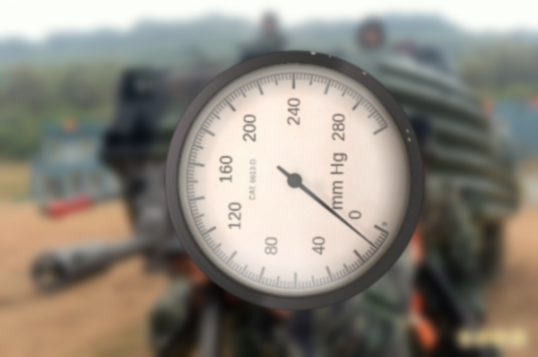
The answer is 10 mmHg
